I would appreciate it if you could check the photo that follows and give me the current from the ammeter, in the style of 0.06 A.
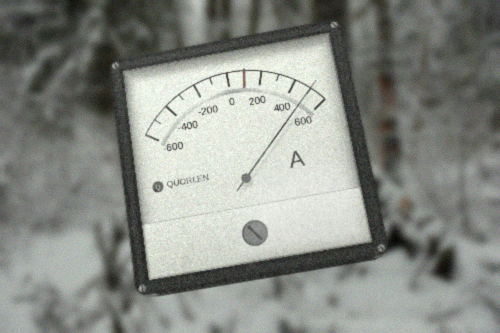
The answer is 500 A
